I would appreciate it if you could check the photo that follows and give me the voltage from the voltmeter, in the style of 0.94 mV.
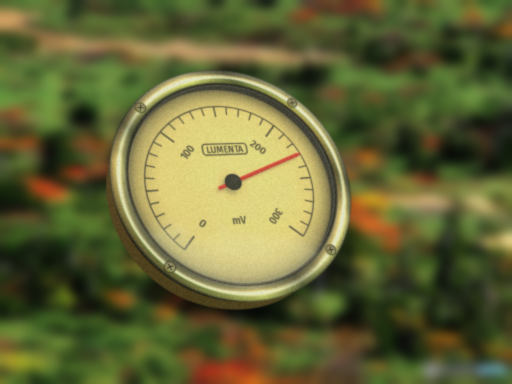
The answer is 230 mV
